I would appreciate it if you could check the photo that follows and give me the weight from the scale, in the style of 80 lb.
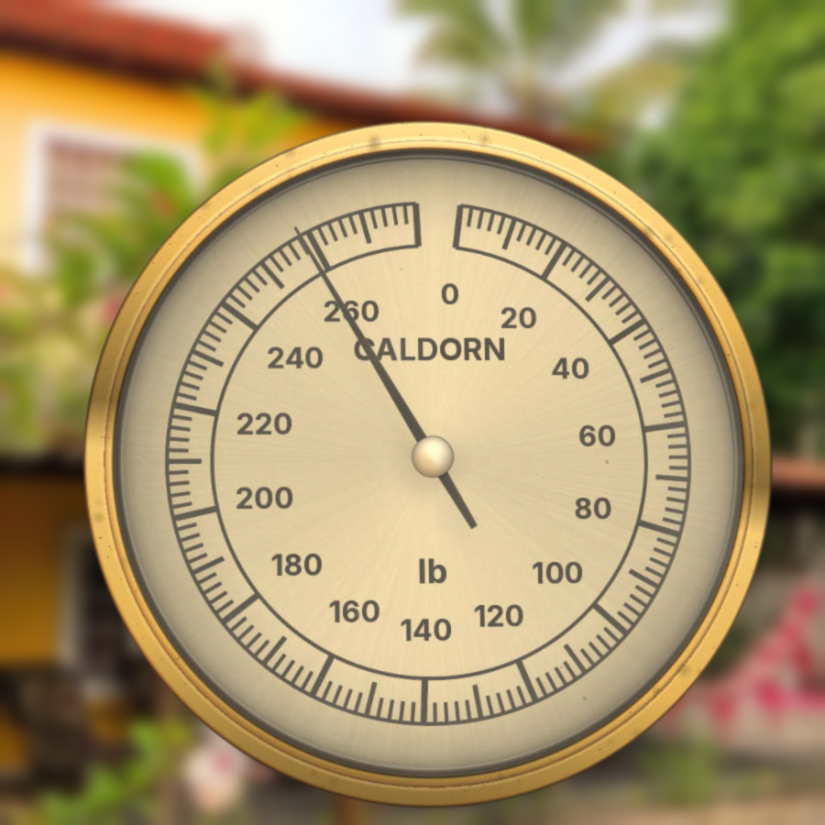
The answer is 258 lb
